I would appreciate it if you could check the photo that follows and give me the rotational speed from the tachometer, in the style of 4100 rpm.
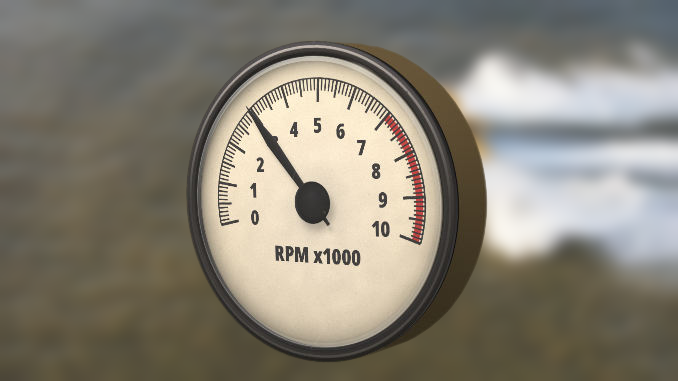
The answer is 3000 rpm
